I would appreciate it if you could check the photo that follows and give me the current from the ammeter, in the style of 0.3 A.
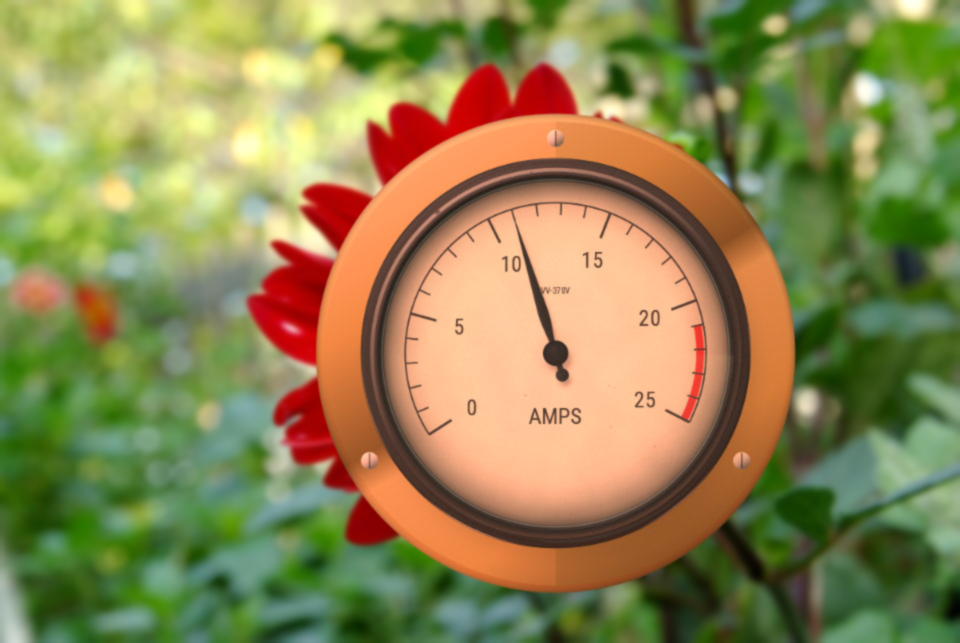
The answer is 11 A
